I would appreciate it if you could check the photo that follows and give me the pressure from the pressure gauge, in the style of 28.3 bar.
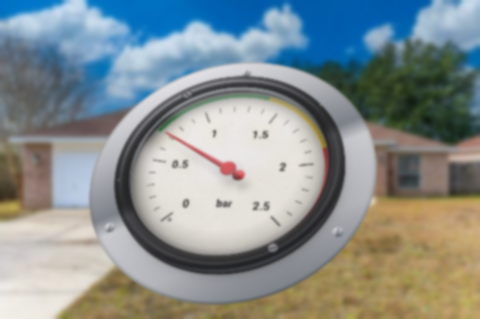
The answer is 0.7 bar
